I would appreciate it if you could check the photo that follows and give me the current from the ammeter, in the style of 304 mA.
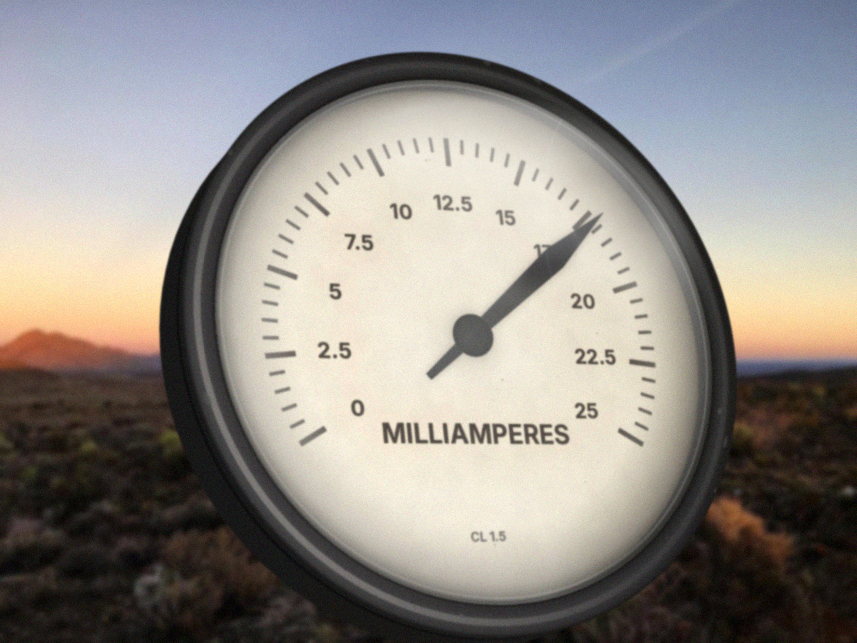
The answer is 17.75 mA
